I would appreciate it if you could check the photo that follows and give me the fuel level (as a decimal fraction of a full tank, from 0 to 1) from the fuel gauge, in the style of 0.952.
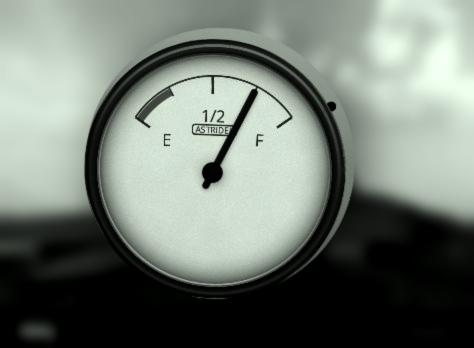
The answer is 0.75
